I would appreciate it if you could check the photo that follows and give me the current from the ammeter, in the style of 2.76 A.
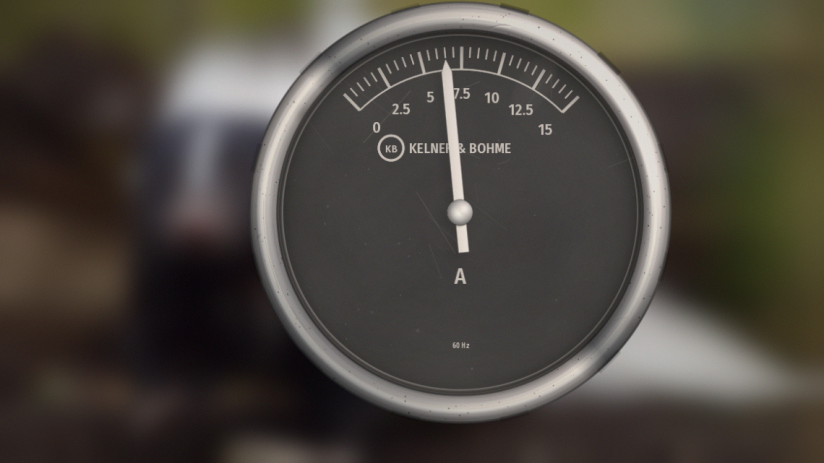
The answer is 6.5 A
